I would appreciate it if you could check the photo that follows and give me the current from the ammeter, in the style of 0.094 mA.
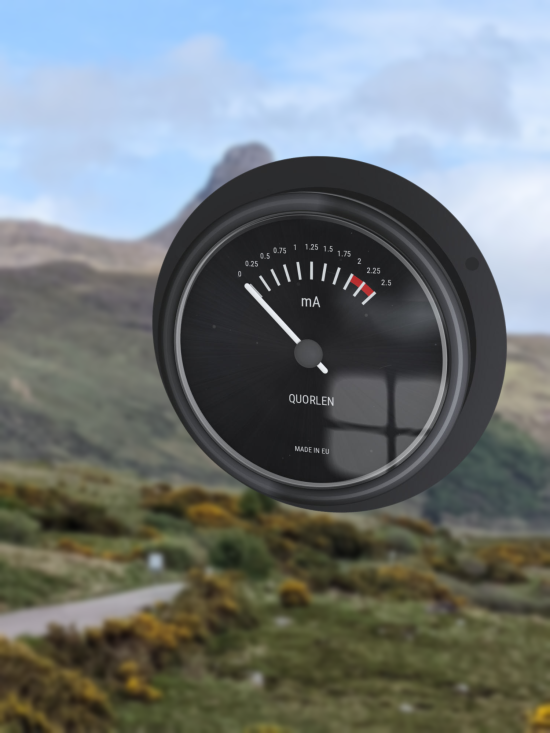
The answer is 0 mA
